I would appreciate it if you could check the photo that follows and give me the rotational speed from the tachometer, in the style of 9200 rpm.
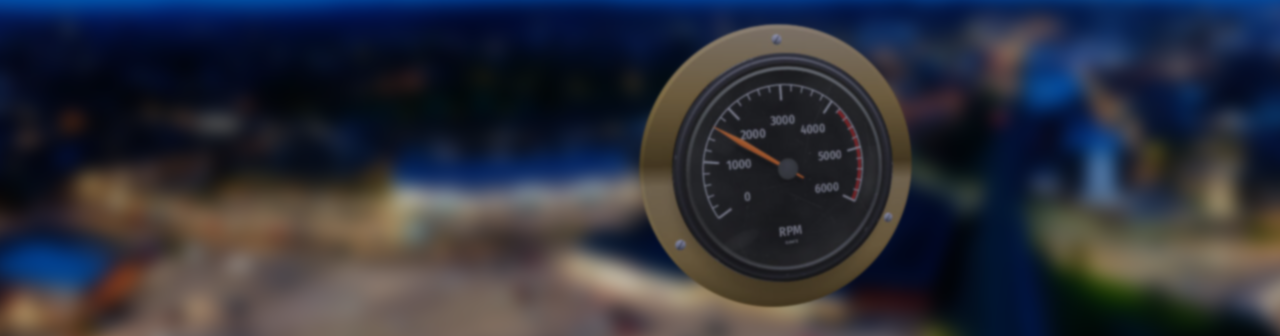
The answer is 1600 rpm
